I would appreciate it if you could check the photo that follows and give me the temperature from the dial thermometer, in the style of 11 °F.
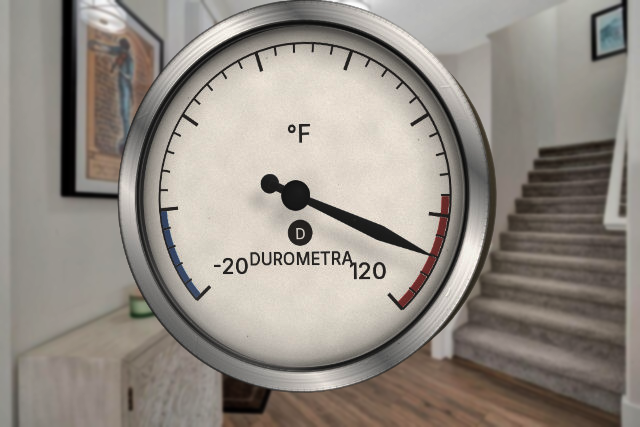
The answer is 108 °F
